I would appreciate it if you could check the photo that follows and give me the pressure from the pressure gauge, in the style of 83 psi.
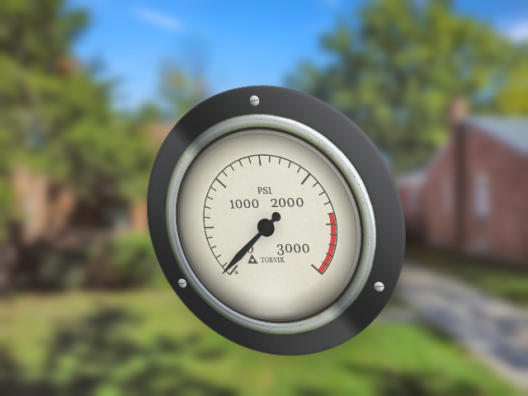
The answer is 50 psi
